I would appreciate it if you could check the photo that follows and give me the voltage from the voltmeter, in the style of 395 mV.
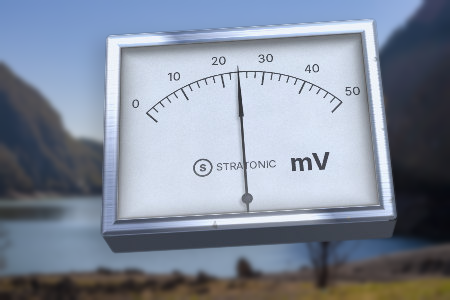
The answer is 24 mV
